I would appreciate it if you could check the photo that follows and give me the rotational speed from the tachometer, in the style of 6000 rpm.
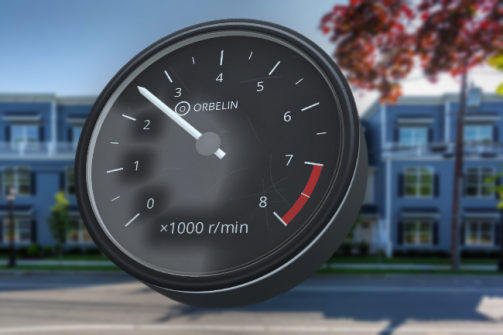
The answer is 2500 rpm
